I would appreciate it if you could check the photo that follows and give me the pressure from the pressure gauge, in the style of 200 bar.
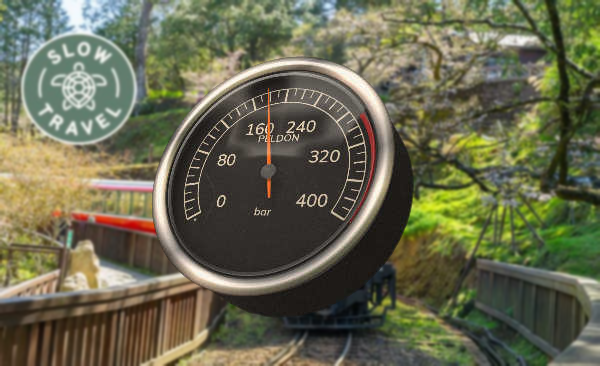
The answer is 180 bar
